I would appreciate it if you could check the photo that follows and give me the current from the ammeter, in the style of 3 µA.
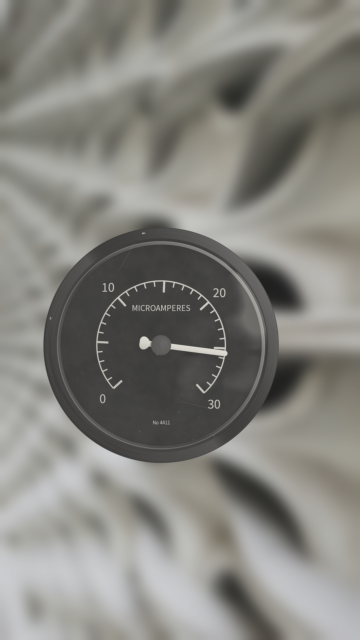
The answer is 25.5 µA
